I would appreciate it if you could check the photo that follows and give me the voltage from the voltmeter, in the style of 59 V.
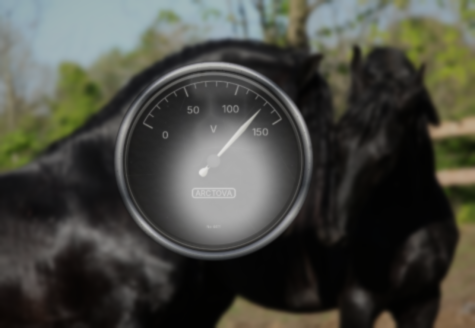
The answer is 130 V
